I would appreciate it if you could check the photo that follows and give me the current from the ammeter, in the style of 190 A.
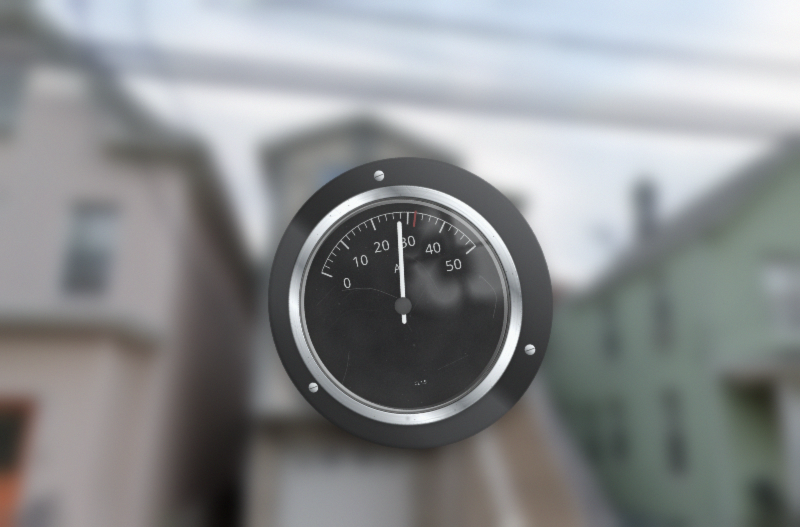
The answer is 28 A
